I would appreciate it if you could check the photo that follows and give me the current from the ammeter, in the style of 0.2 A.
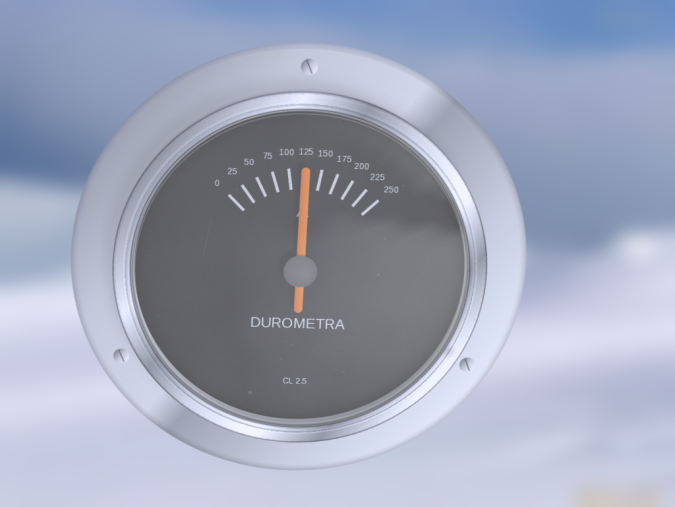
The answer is 125 A
